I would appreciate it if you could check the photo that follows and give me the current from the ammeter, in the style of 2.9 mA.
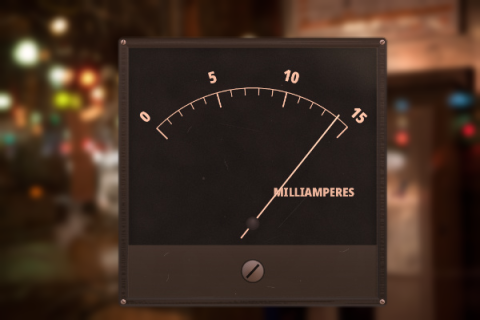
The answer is 14 mA
